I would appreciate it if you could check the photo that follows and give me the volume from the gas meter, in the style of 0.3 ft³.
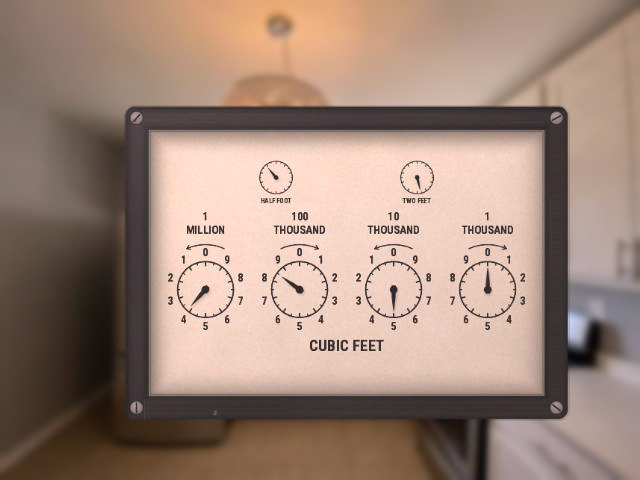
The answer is 385000 ft³
